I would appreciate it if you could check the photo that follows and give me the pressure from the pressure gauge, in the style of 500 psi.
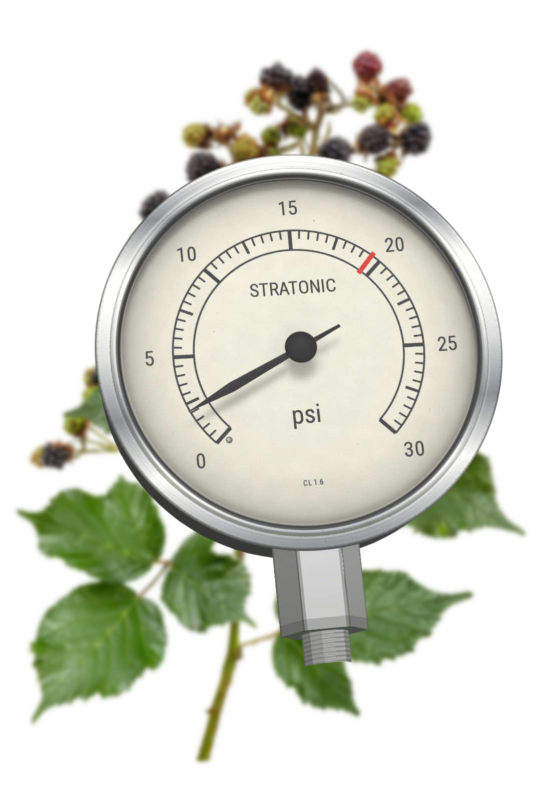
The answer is 2 psi
